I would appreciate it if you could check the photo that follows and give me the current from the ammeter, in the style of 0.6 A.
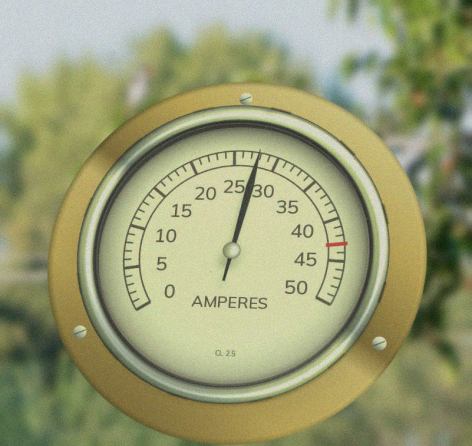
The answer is 28 A
